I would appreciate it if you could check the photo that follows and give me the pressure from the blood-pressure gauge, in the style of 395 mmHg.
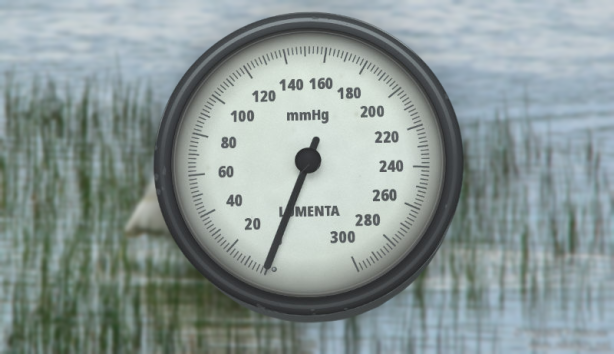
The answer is 0 mmHg
